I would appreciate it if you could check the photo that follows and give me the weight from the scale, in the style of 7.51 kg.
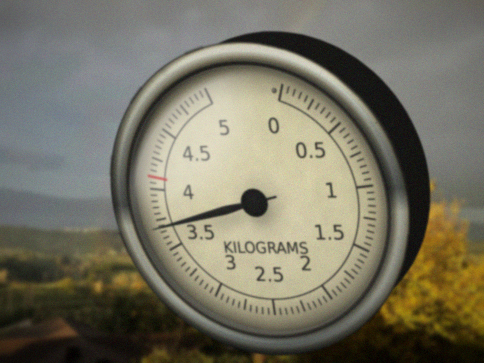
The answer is 3.7 kg
